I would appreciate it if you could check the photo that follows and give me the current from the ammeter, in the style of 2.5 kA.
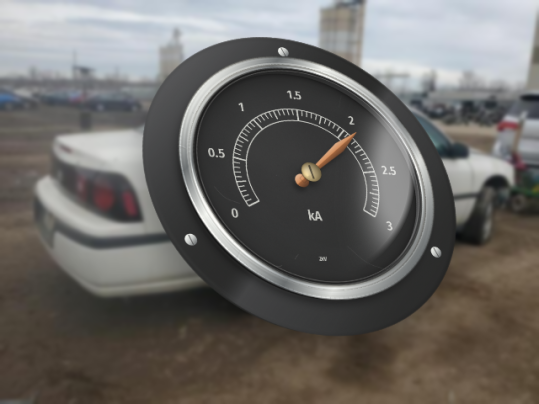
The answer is 2.1 kA
